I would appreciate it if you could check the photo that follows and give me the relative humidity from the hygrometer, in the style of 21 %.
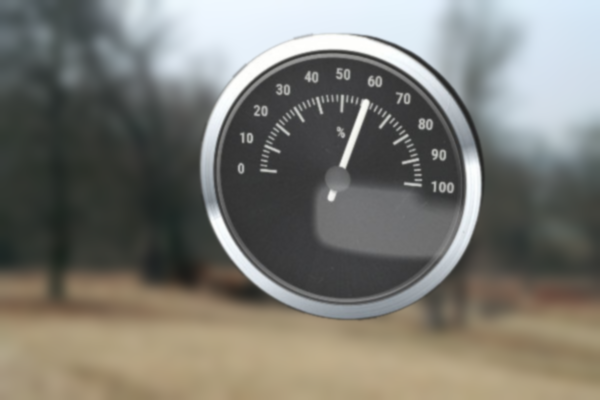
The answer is 60 %
